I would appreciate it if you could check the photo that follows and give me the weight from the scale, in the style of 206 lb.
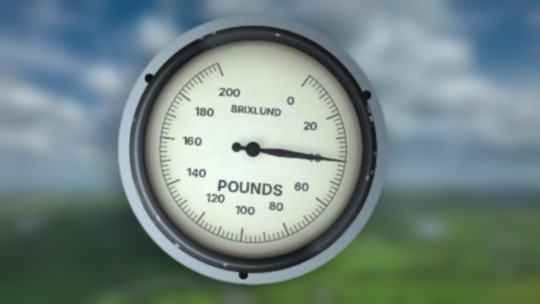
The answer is 40 lb
